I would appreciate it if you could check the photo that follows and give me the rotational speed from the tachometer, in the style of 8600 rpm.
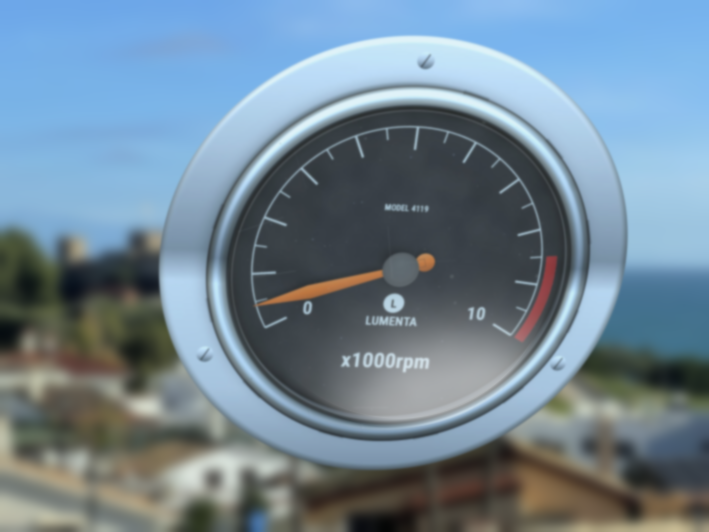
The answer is 500 rpm
